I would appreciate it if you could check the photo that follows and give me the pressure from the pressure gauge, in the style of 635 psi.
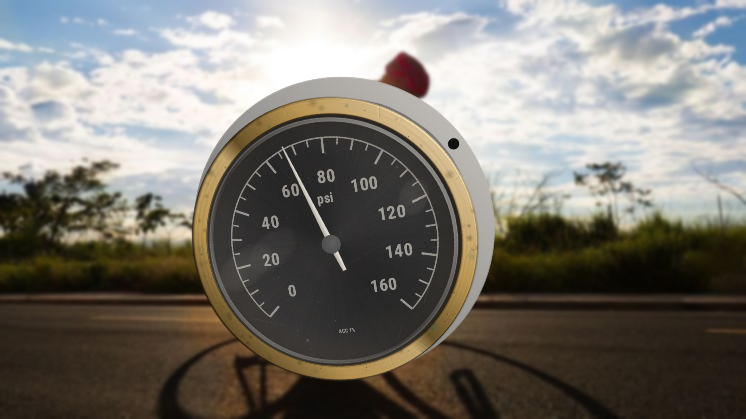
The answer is 67.5 psi
